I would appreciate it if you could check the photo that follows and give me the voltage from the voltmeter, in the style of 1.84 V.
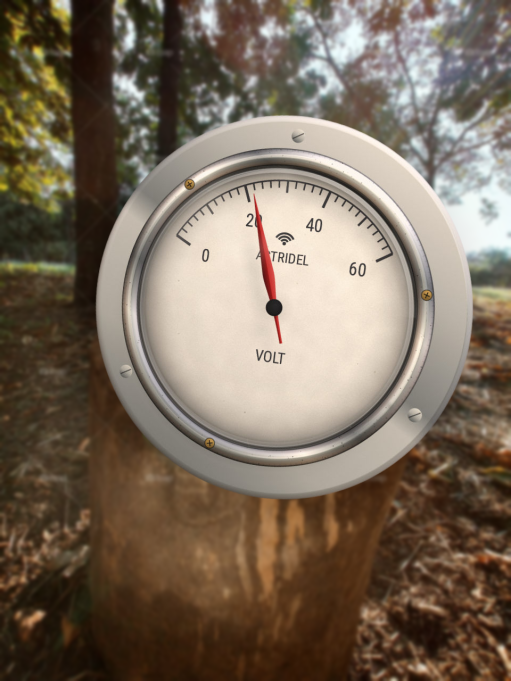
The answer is 22 V
